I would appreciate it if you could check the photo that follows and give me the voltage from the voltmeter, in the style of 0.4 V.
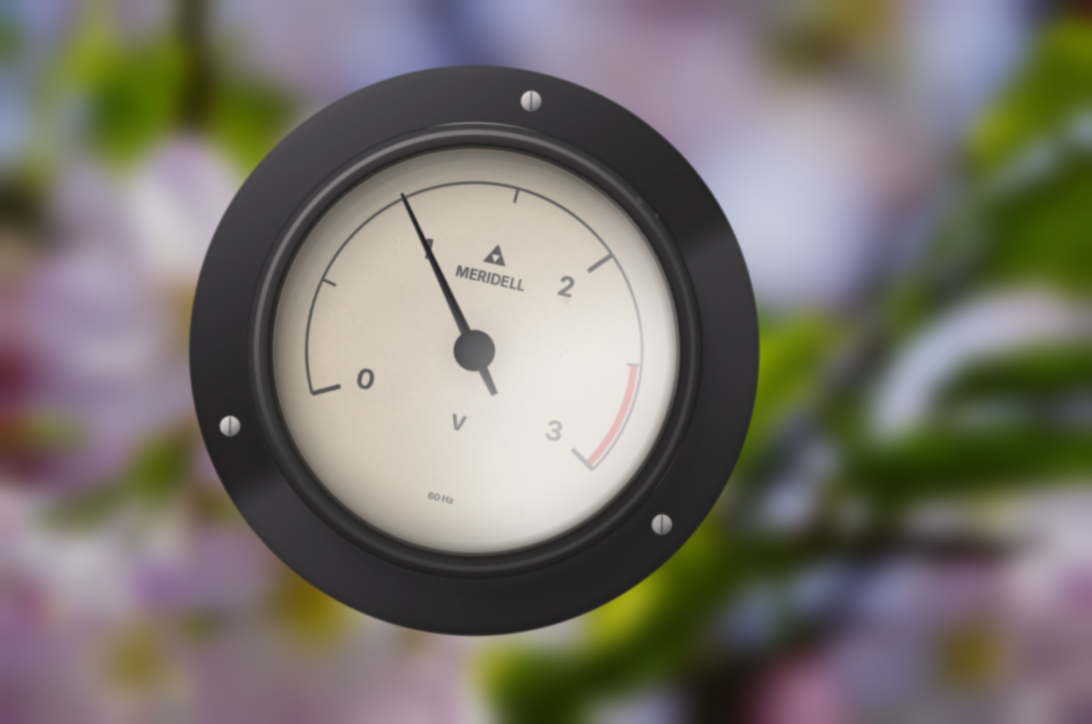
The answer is 1 V
